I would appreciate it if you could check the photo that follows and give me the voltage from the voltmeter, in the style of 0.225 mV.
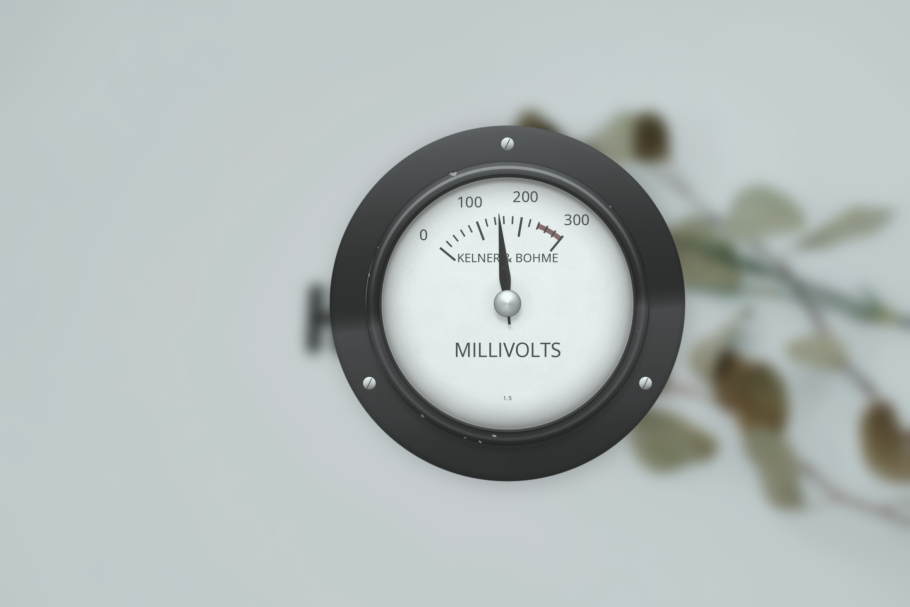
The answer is 150 mV
